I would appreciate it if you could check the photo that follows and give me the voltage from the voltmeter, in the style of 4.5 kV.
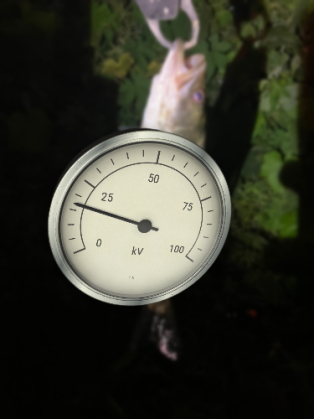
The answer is 17.5 kV
